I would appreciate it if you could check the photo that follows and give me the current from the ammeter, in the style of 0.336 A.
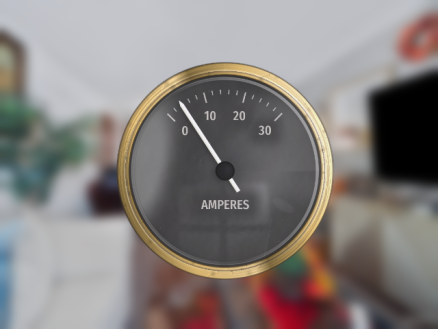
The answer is 4 A
